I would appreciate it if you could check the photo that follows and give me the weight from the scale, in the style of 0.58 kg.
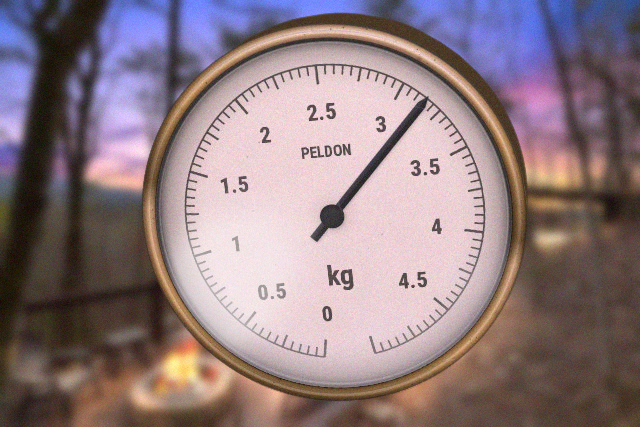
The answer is 3.15 kg
